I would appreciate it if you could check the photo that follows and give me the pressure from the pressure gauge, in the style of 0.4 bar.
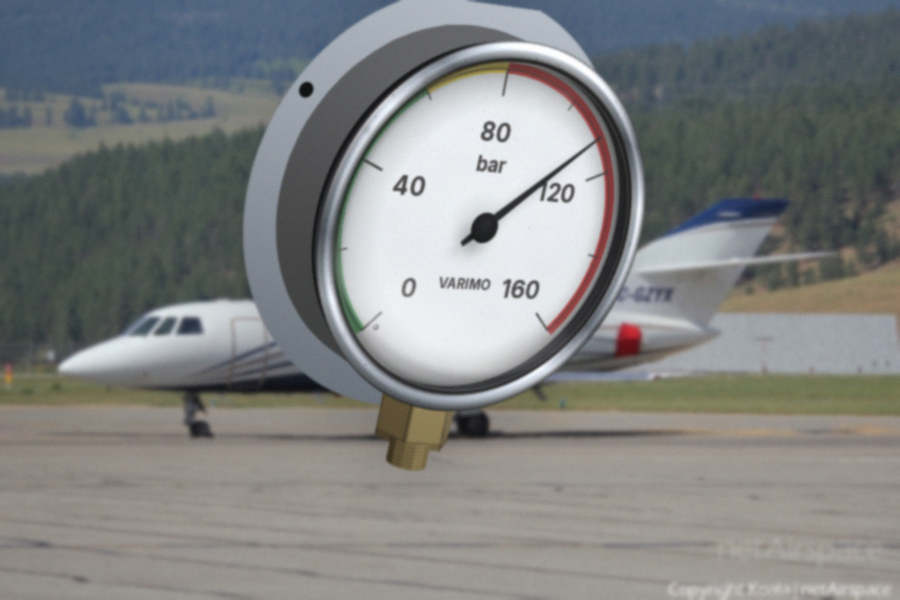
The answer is 110 bar
